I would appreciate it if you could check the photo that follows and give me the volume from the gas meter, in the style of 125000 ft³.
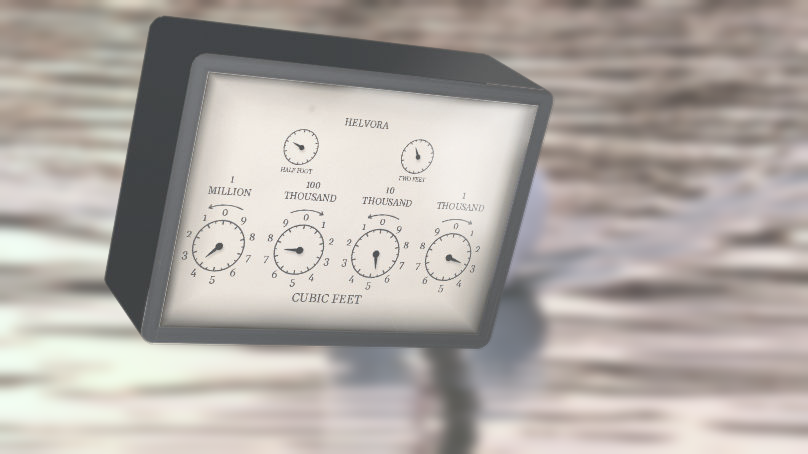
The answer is 375300 ft³
